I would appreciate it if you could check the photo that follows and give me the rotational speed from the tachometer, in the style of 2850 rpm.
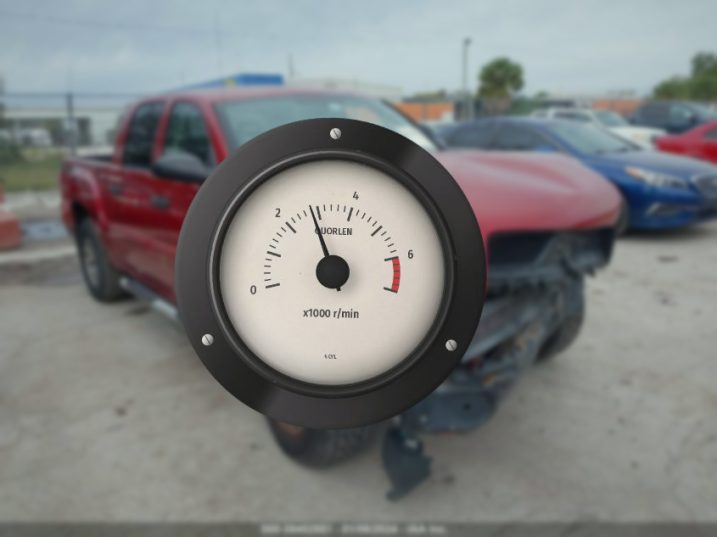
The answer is 2800 rpm
